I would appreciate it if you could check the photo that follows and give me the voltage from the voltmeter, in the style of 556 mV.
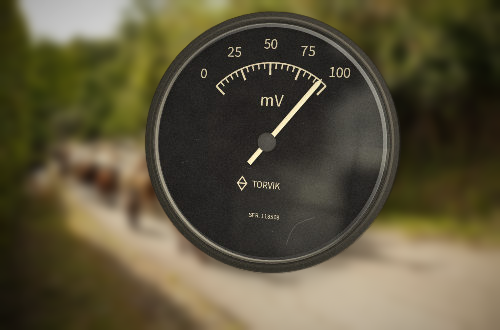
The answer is 95 mV
